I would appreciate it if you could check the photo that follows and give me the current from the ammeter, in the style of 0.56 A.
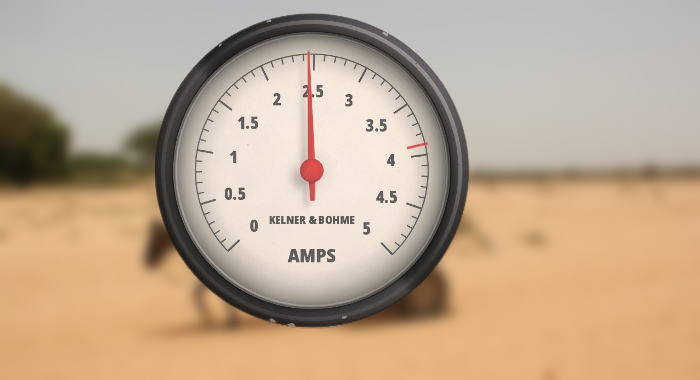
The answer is 2.45 A
